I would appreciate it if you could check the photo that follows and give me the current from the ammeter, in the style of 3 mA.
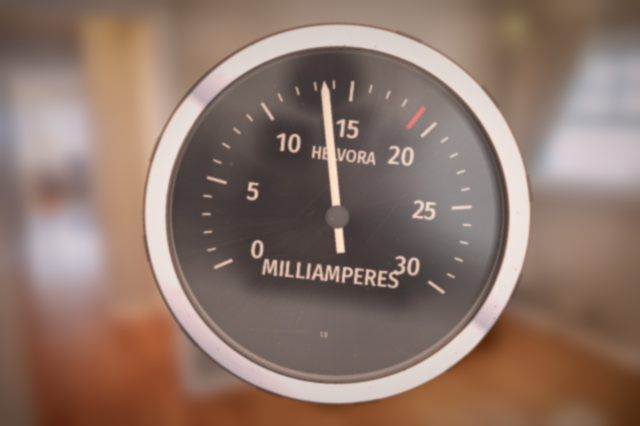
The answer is 13.5 mA
